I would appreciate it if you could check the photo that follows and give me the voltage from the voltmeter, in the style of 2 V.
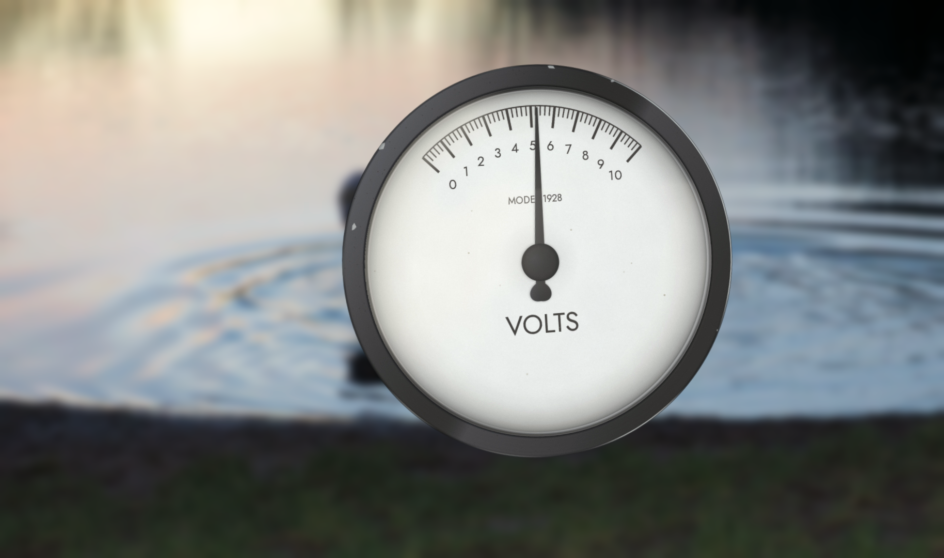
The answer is 5.2 V
